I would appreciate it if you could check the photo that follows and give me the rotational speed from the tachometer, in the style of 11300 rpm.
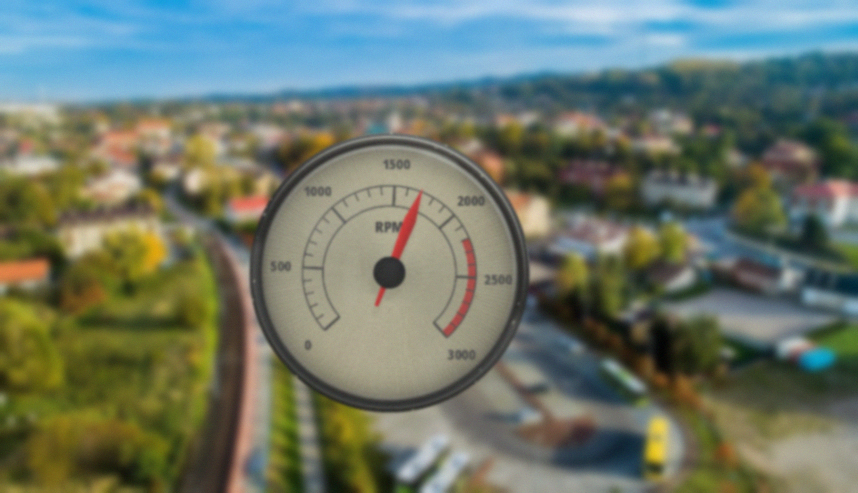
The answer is 1700 rpm
